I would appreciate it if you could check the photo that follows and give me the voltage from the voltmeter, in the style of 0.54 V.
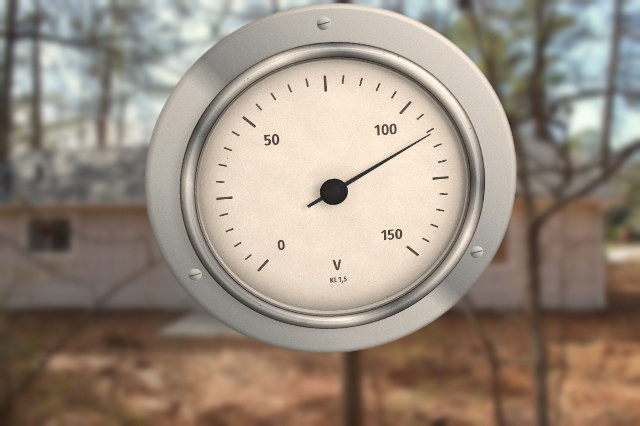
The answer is 110 V
